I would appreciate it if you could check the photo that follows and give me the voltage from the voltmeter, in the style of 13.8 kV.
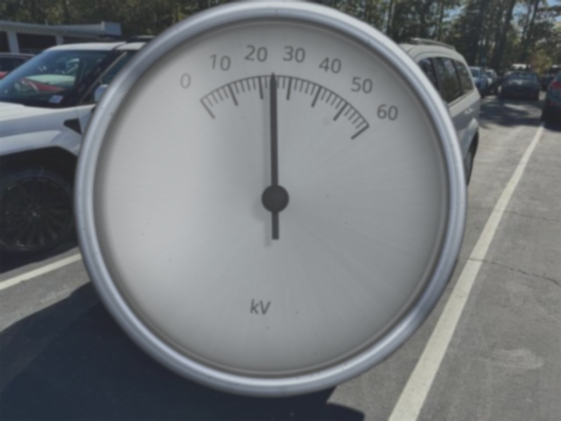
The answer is 24 kV
